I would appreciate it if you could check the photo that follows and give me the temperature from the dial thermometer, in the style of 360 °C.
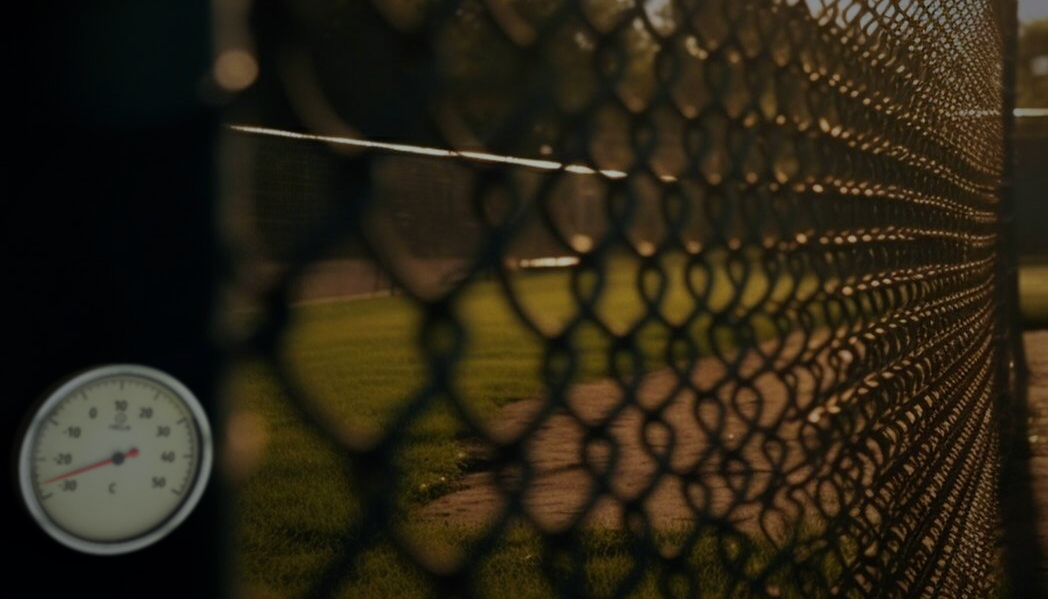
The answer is -26 °C
